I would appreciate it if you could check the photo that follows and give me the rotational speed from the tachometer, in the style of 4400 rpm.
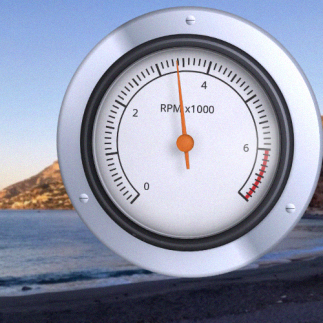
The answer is 3400 rpm
